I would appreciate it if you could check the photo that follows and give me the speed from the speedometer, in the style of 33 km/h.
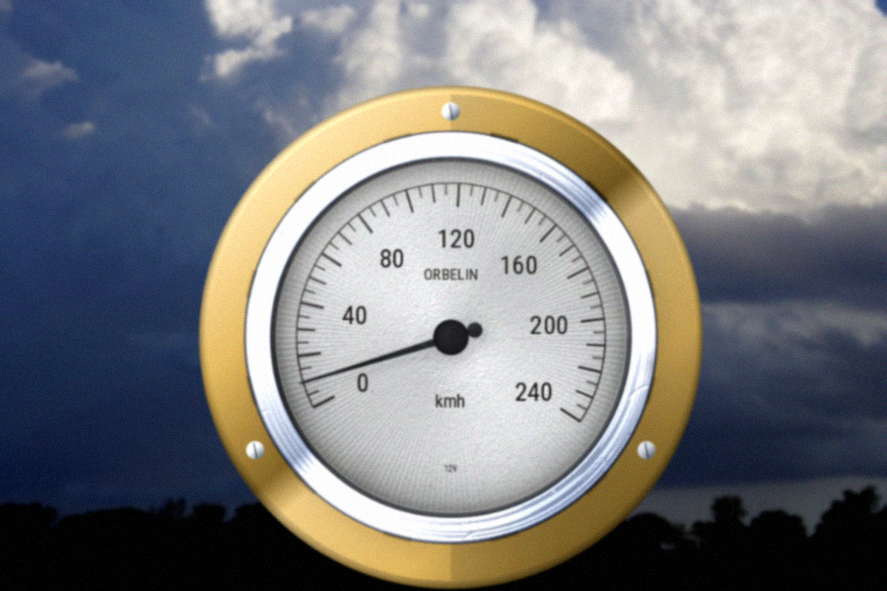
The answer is 10 km/h
